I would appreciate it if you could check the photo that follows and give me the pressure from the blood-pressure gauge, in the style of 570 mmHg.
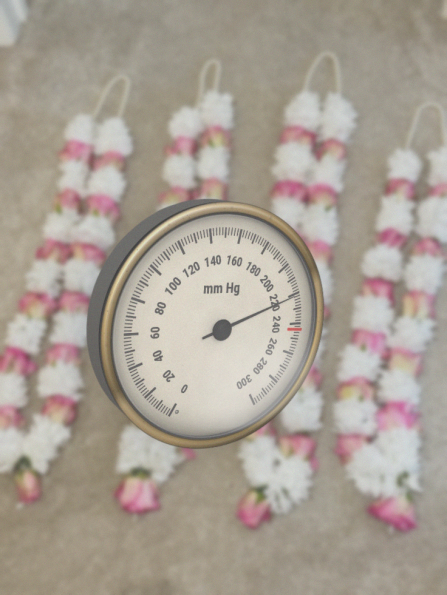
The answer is 220 mmHg
